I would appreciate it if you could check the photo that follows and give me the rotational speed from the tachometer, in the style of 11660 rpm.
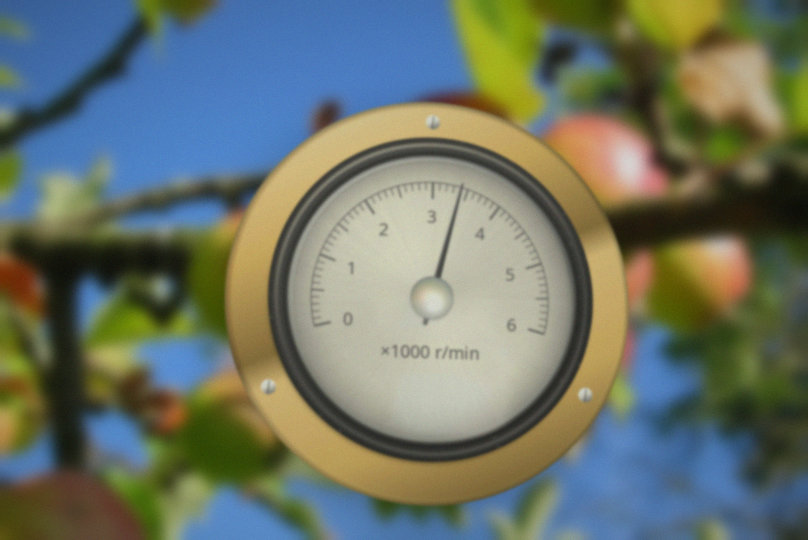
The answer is 3400 rpm
